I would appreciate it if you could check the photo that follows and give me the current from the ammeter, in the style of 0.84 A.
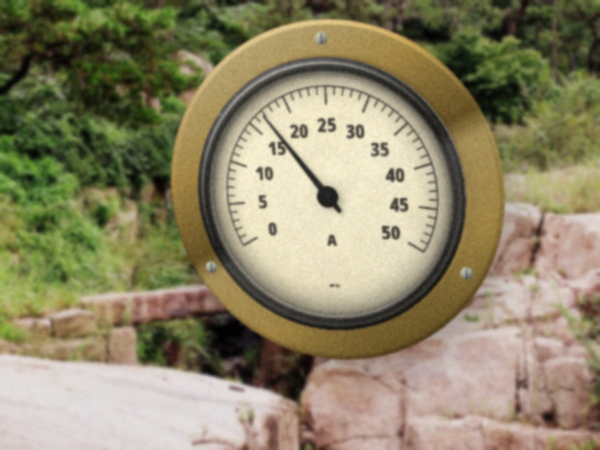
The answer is 17 A
